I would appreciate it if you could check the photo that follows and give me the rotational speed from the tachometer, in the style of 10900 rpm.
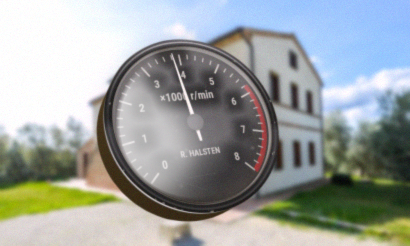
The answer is 3800 rpm
